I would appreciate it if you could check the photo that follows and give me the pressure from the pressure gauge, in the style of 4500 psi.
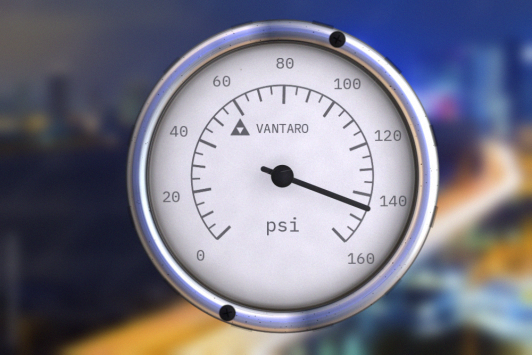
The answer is 145 psi
